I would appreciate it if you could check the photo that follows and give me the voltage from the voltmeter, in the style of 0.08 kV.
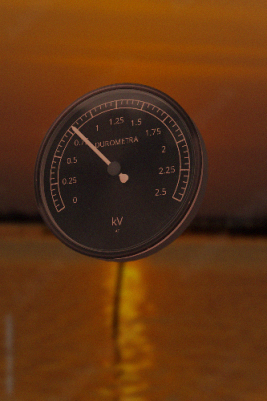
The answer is 0.8 kV
